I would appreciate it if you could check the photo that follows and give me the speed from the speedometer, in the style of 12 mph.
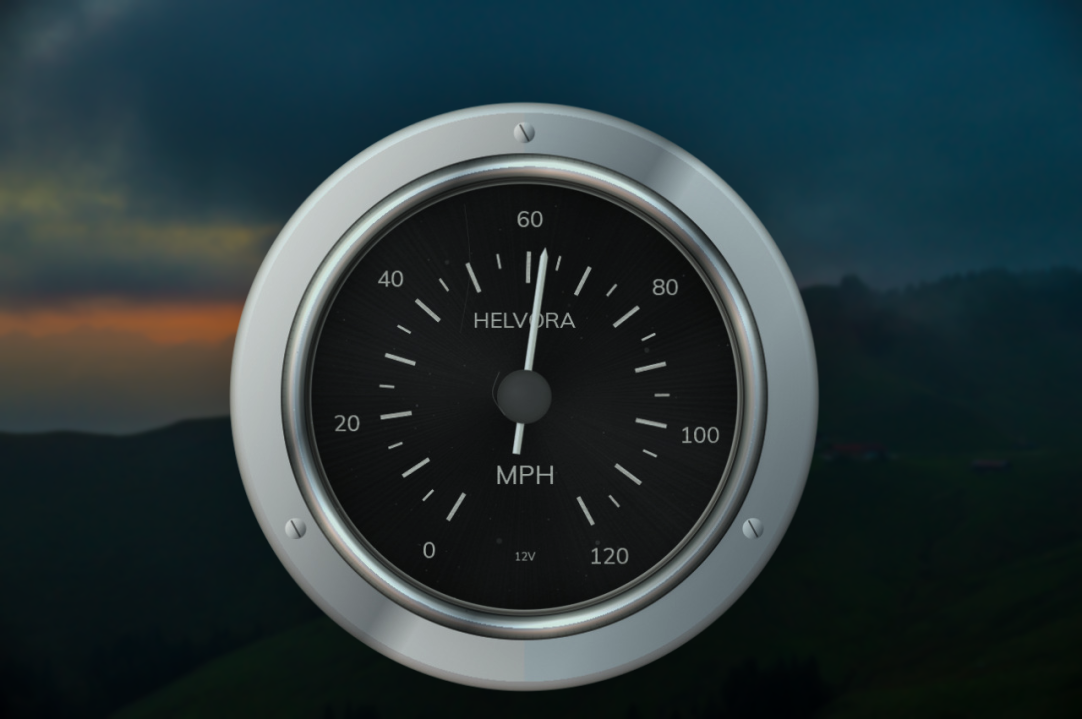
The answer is 62.5 mph
